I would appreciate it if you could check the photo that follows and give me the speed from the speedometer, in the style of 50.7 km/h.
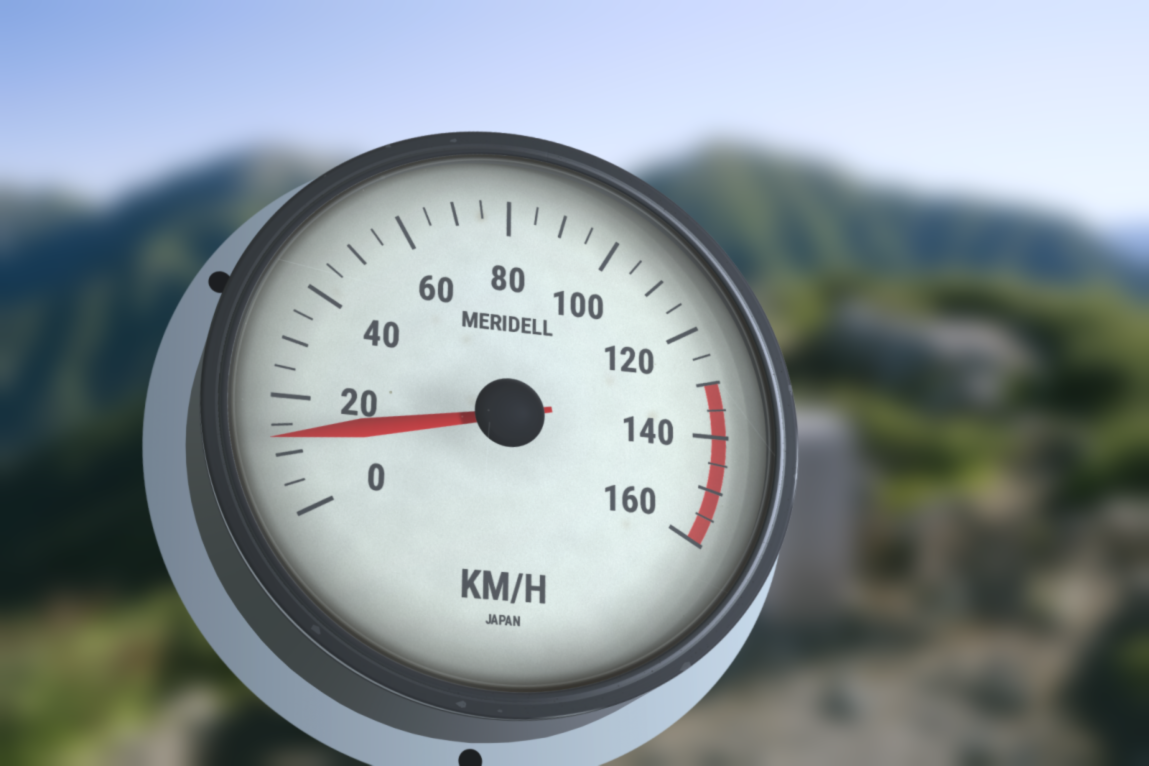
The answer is 12.5 km/h
